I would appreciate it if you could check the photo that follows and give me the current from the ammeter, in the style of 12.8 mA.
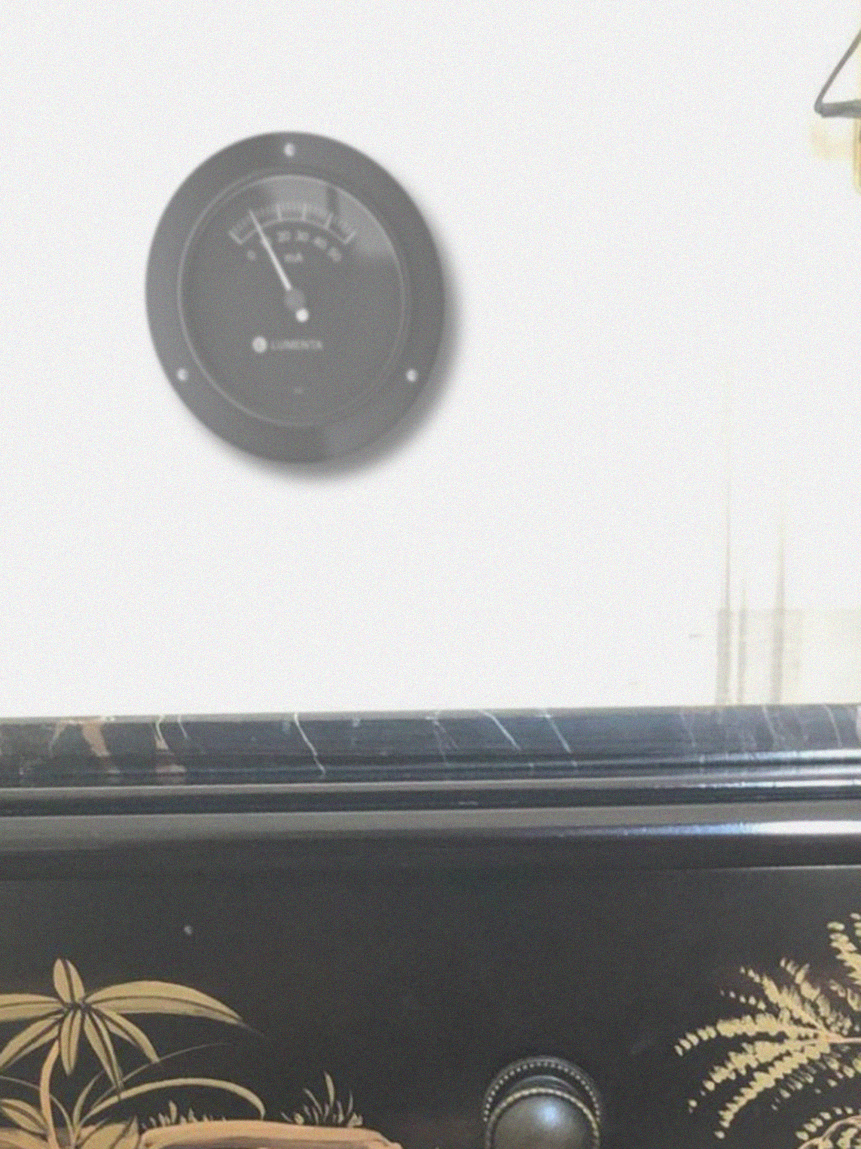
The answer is 10 mA
